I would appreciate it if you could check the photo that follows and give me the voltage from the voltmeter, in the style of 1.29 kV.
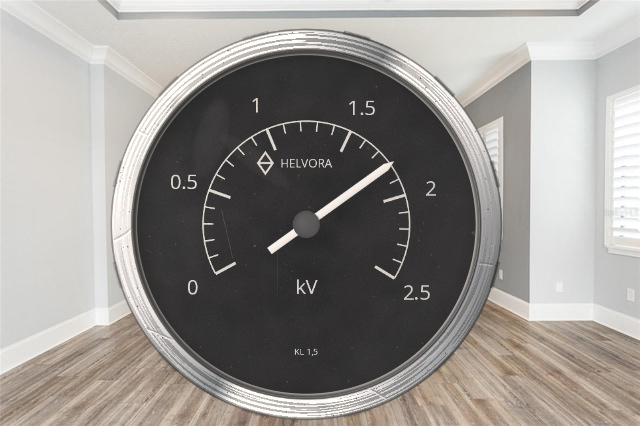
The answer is 1.8 kV
